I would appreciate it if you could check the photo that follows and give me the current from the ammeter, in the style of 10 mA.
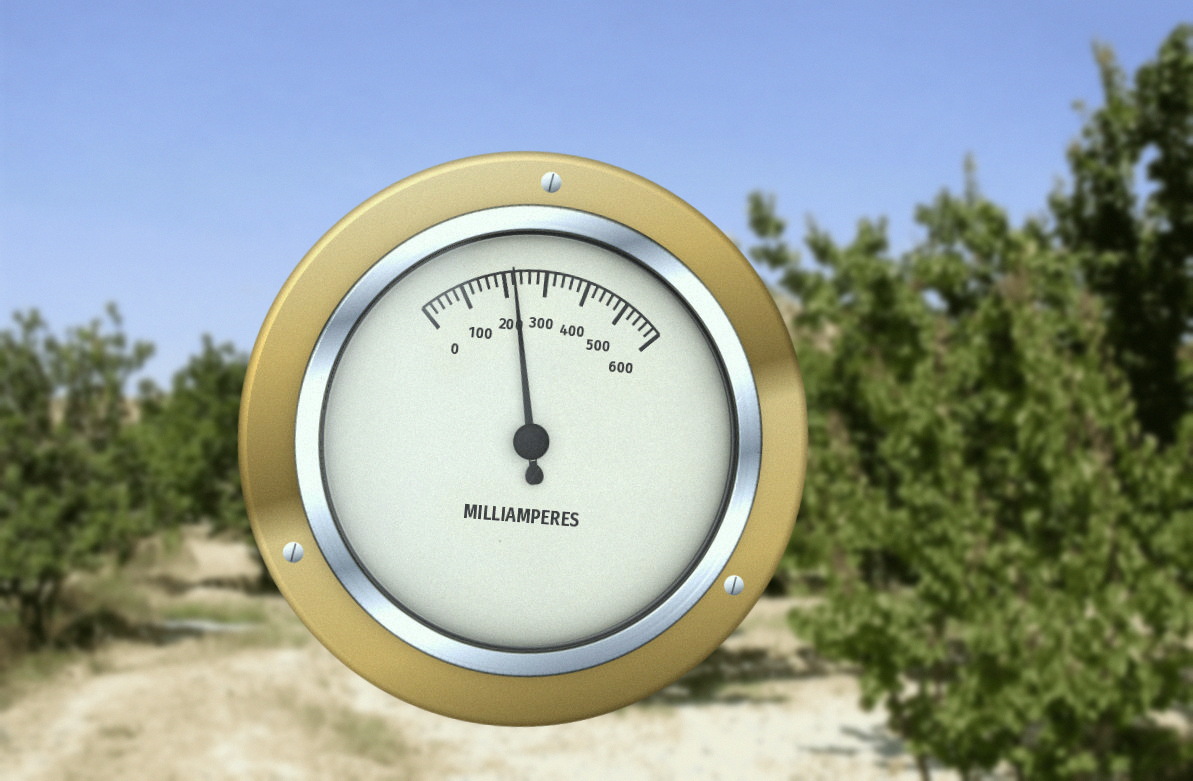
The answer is 220 mA
